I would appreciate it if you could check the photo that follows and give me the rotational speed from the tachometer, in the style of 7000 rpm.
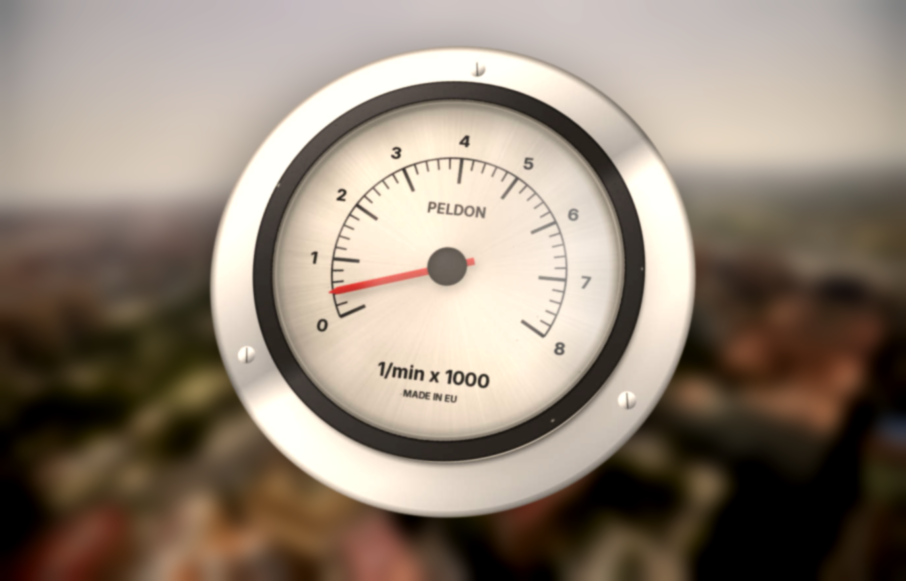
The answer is 400 rpm
